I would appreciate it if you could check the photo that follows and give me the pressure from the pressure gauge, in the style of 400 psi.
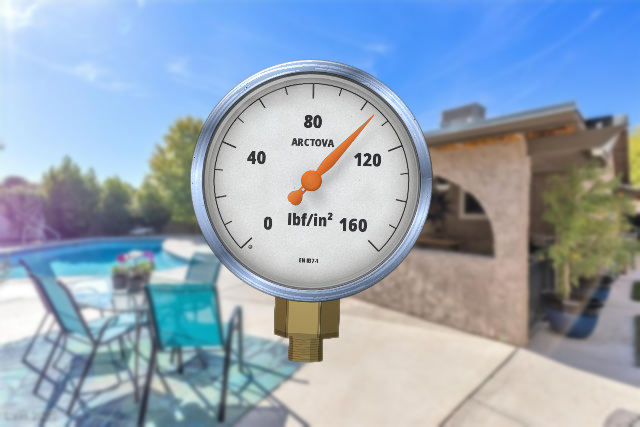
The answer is 105 psi
